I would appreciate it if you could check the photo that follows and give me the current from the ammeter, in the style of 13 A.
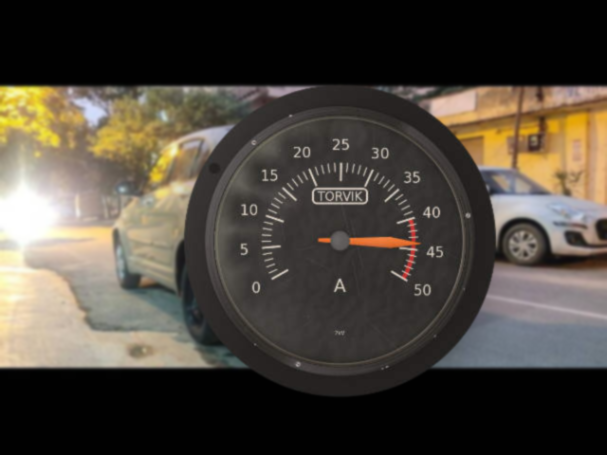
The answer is 44 A
